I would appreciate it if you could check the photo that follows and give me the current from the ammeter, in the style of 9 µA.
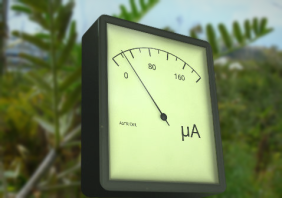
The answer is 20 µA
